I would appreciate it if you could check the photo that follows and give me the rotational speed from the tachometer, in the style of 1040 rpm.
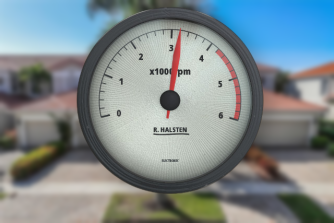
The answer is 3200 rpm
